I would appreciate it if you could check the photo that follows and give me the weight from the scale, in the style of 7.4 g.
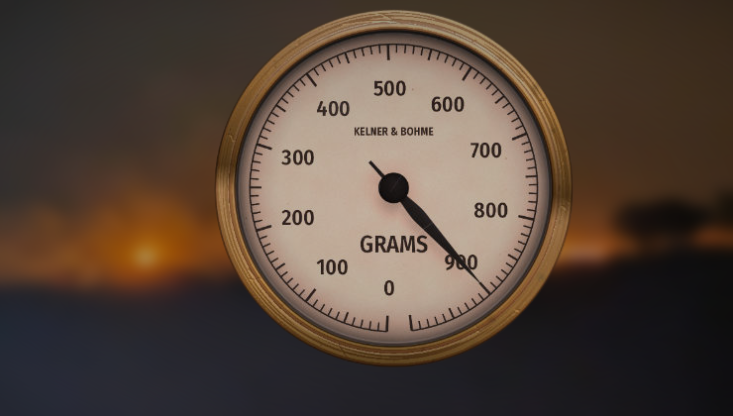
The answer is 900 g
